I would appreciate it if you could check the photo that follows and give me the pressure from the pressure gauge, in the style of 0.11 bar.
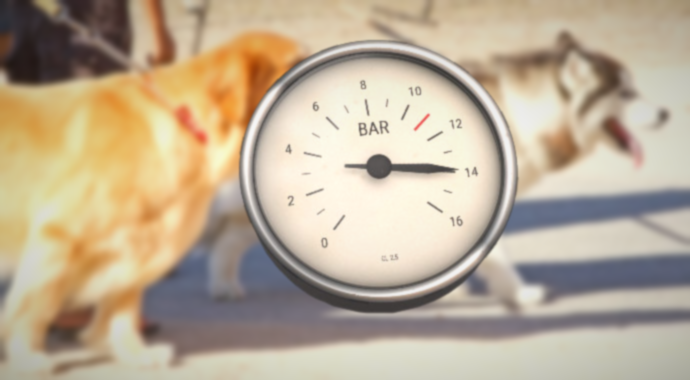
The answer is 14 bar
